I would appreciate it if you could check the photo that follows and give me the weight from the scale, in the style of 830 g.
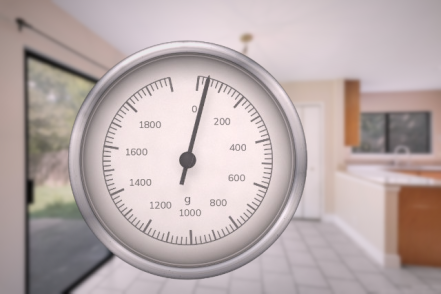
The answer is 40 g
